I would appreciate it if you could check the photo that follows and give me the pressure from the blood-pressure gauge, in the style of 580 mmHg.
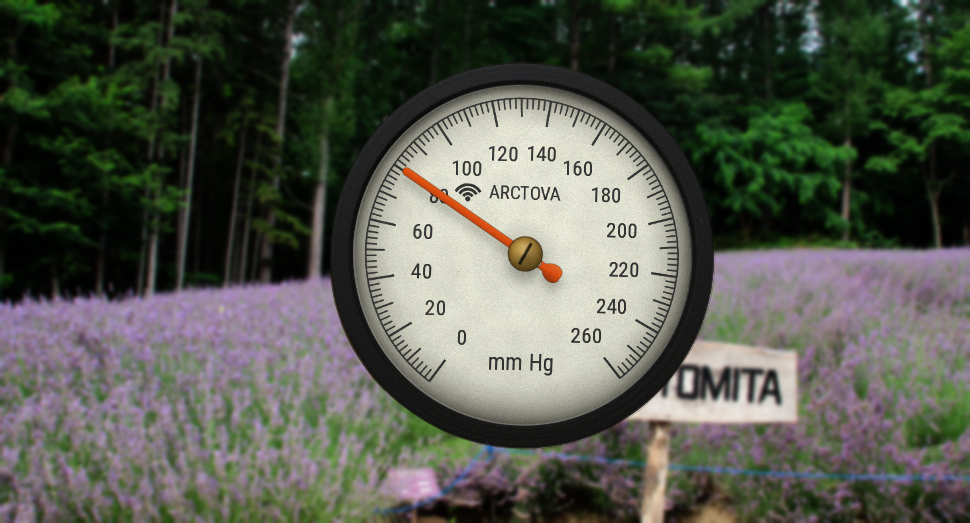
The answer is 80 mmHg
